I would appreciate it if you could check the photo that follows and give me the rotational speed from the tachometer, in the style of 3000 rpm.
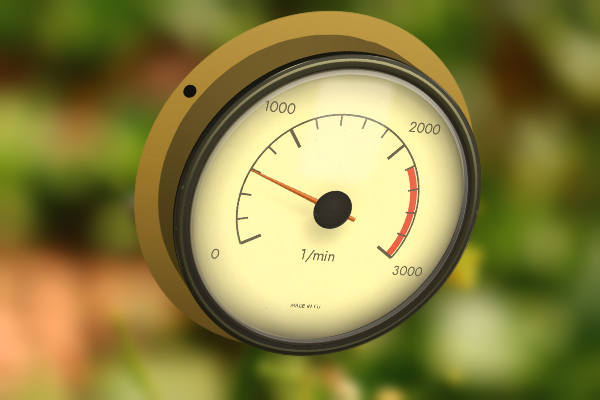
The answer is 600 rpm
